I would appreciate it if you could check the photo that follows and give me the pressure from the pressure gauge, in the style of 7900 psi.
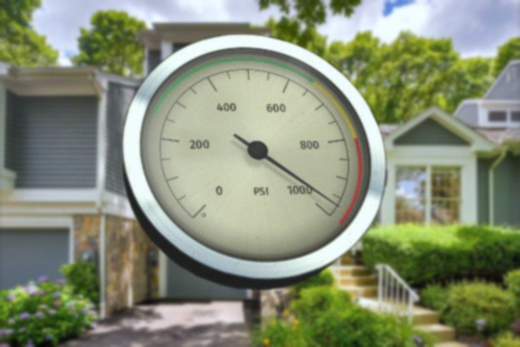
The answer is 975 psi
